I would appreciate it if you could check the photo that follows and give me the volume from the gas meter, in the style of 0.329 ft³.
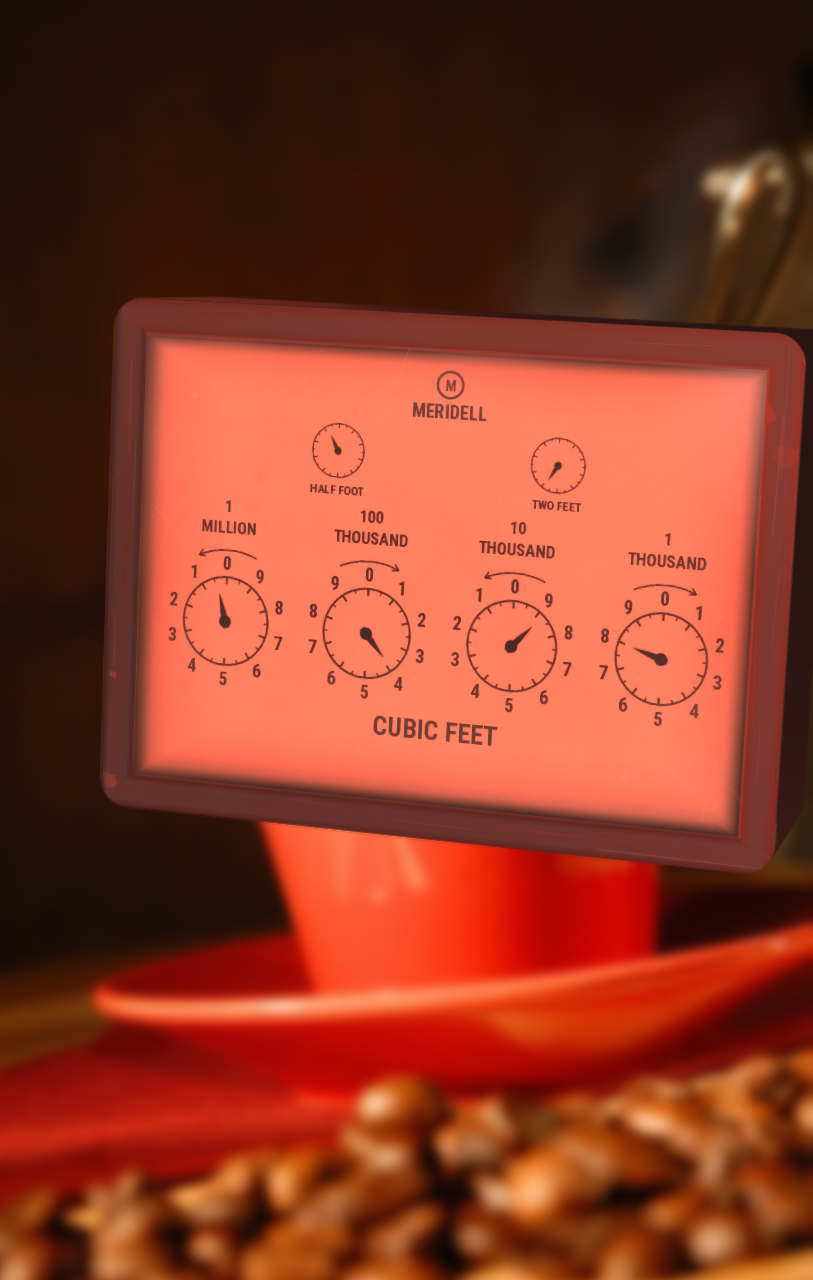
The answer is 38800 ft³
